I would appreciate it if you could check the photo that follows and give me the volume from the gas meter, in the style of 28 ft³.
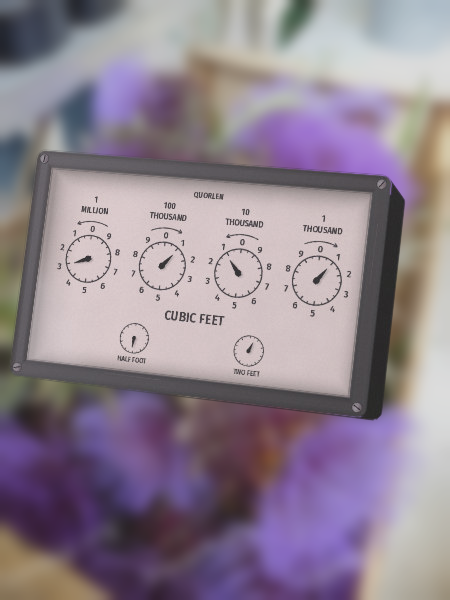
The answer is 311100 ft³
